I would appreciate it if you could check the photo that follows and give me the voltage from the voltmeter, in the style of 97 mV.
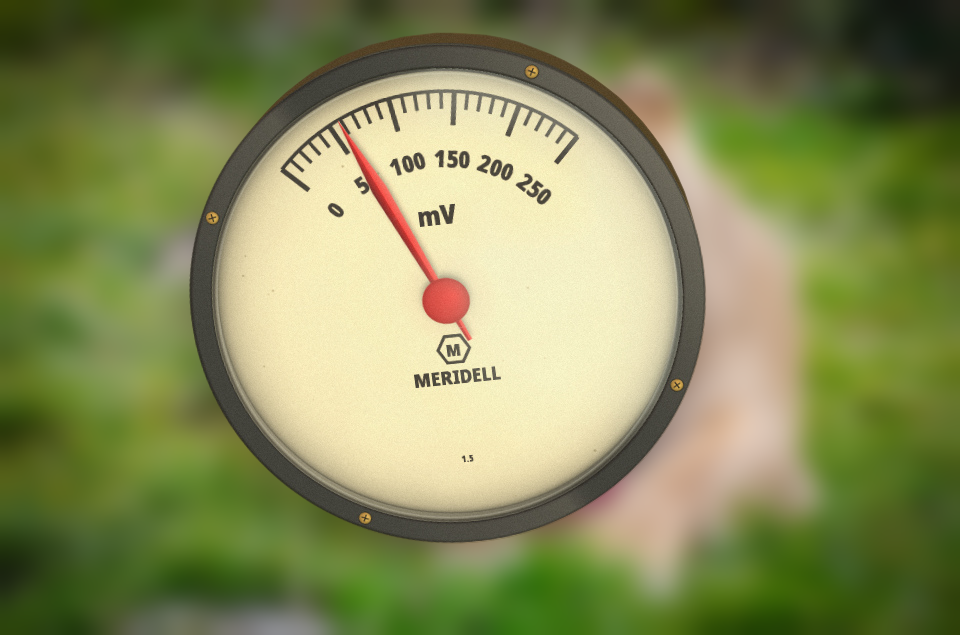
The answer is 60 mV
